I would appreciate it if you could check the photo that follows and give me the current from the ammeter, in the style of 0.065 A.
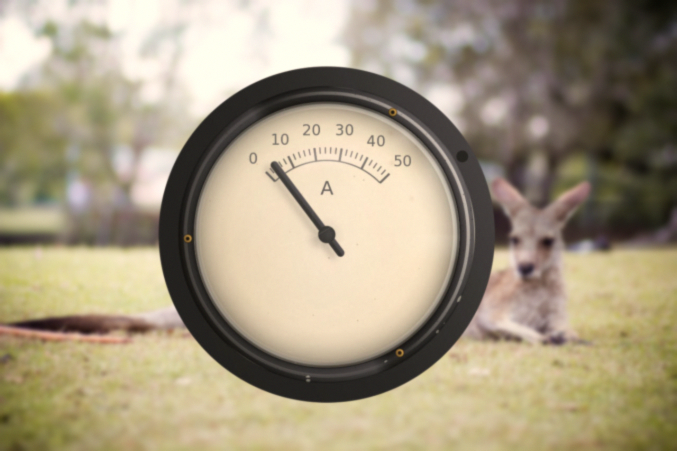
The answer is 4 A
